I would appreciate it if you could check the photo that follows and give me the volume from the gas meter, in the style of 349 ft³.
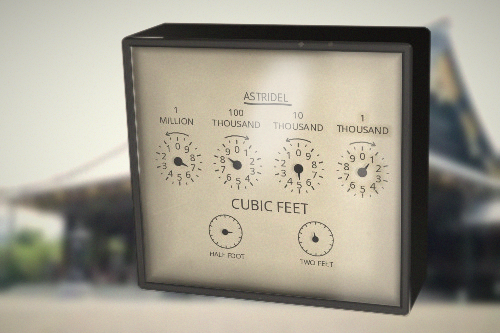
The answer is 685100 ft³
